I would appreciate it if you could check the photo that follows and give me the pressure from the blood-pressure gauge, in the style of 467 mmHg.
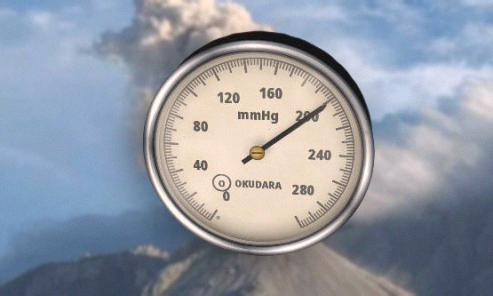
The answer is 200 mmHg
